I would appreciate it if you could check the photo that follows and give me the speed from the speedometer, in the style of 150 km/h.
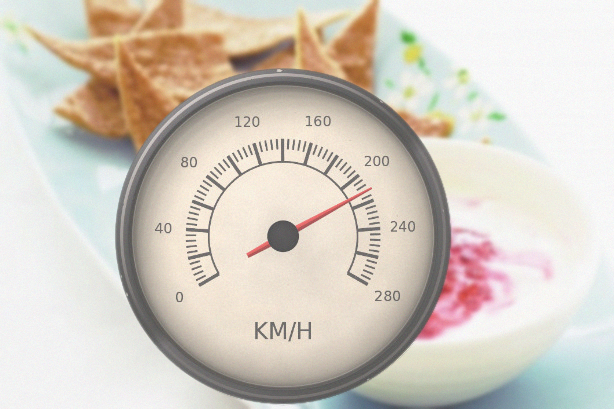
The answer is 212 km/h
